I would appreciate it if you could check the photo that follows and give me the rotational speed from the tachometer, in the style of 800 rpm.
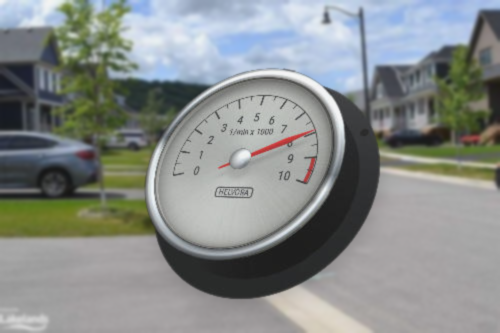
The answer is 8000 rpm
